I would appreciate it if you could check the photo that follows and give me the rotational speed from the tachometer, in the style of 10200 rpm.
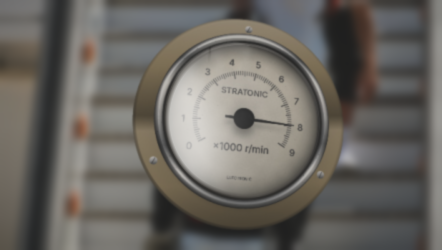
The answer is 8000 rpm
